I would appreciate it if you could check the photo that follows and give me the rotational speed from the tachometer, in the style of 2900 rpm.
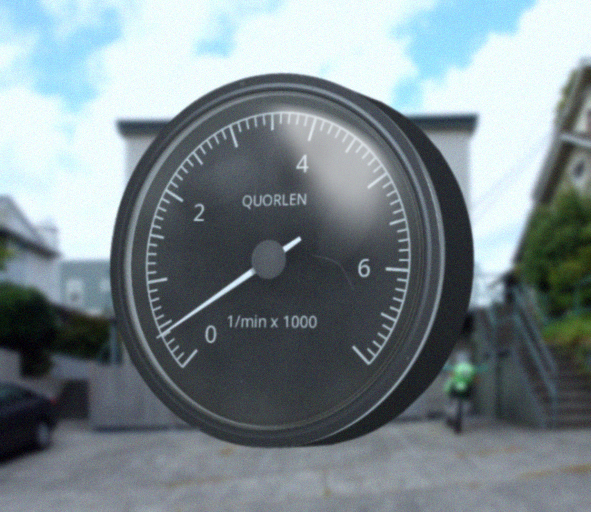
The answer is 400 rpm
